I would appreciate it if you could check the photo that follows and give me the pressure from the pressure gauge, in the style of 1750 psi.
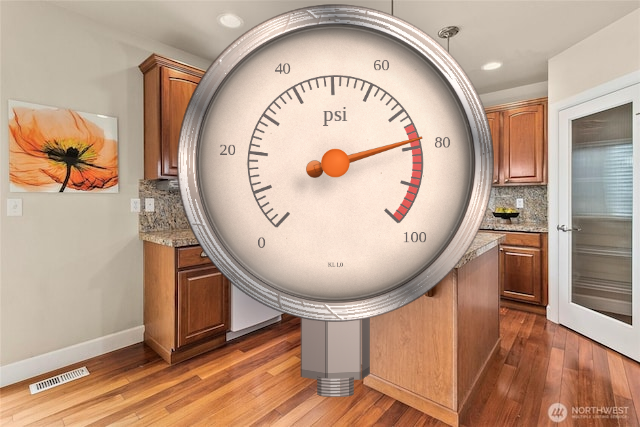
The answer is 78 psi
